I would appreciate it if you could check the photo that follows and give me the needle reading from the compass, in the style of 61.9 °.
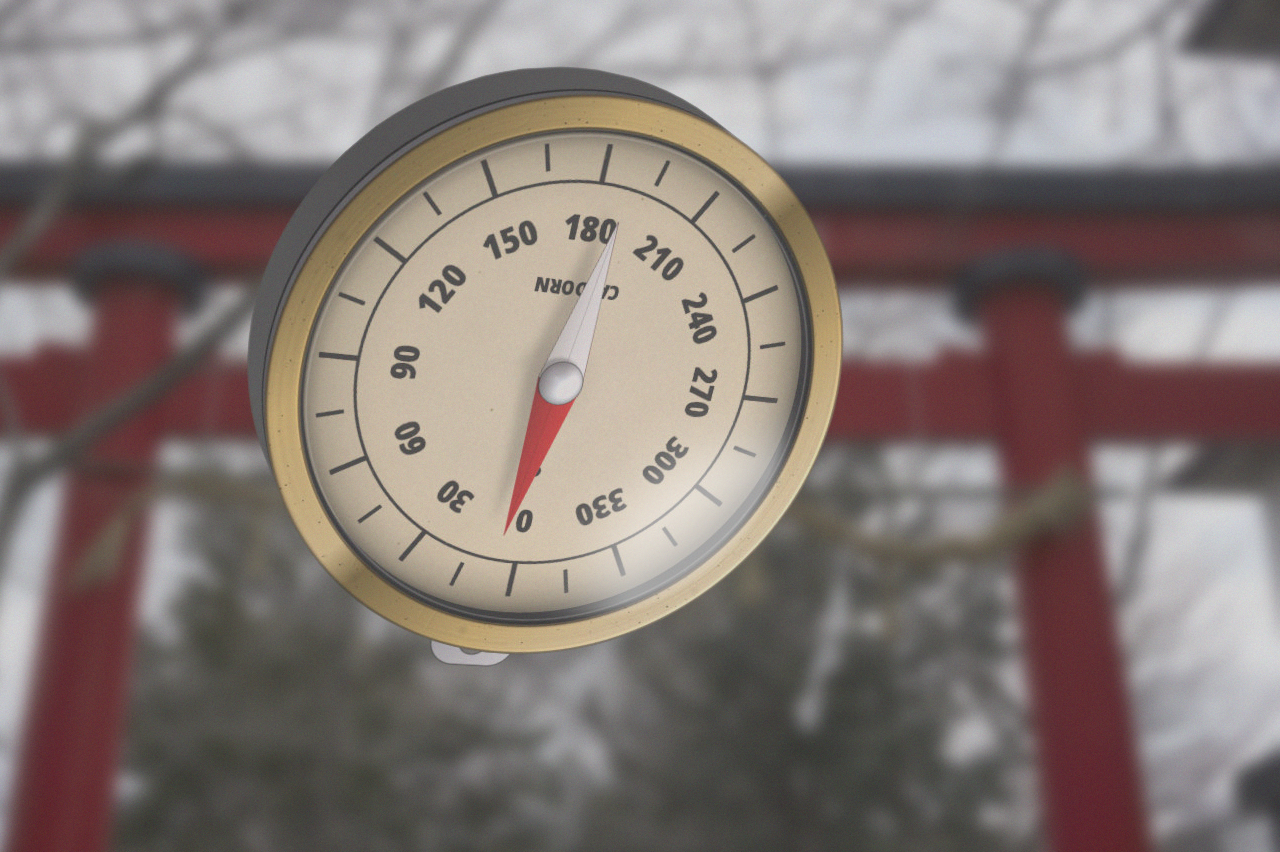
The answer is 7.5 °
